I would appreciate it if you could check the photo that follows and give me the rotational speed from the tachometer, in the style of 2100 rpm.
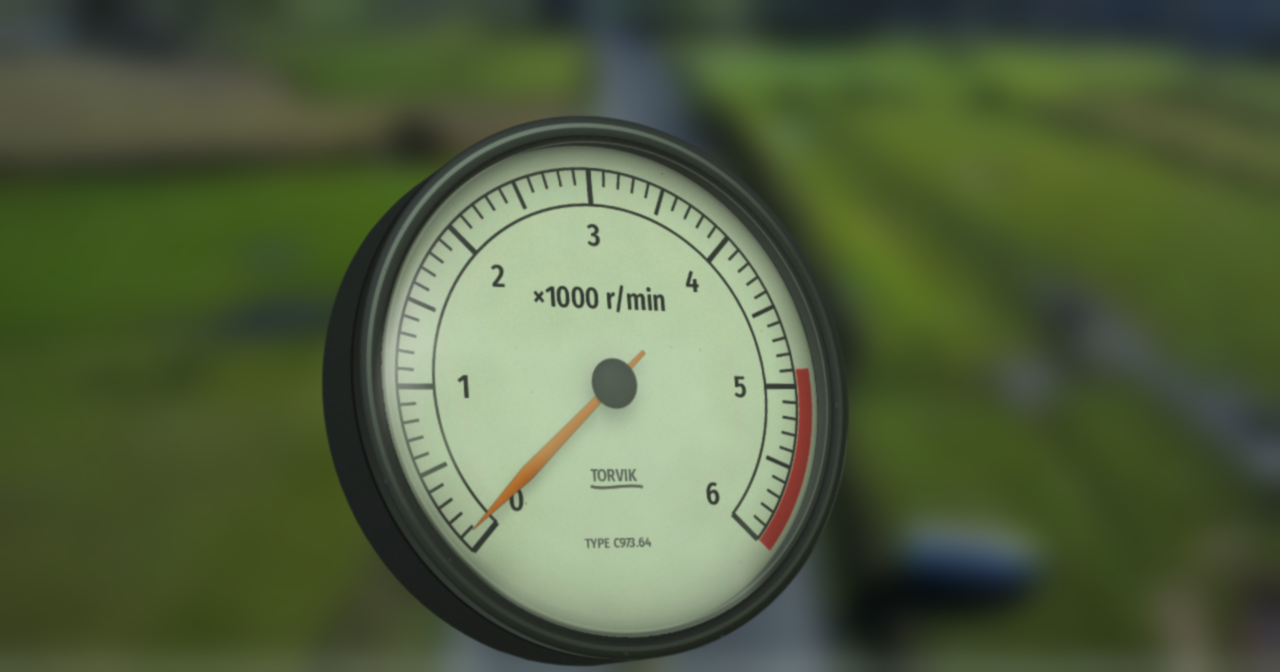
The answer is 100 rpm
